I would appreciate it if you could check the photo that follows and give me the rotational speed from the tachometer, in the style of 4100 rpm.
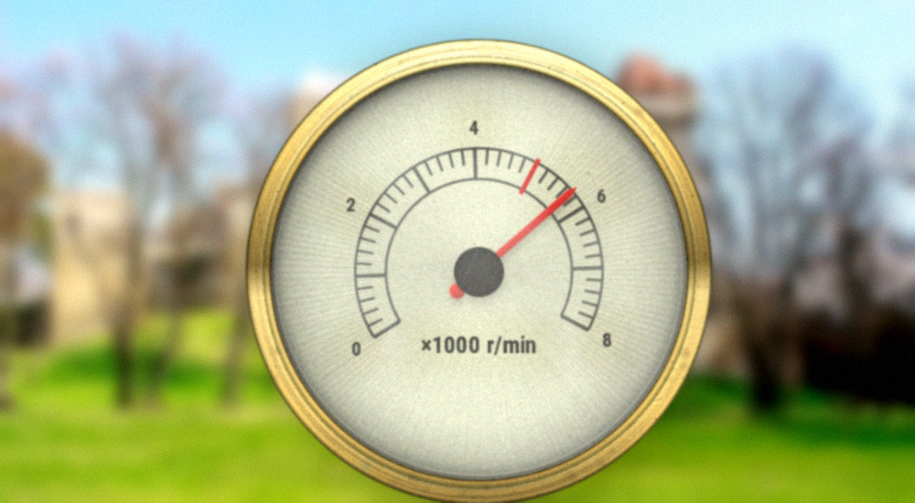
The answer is 5700 rpm
